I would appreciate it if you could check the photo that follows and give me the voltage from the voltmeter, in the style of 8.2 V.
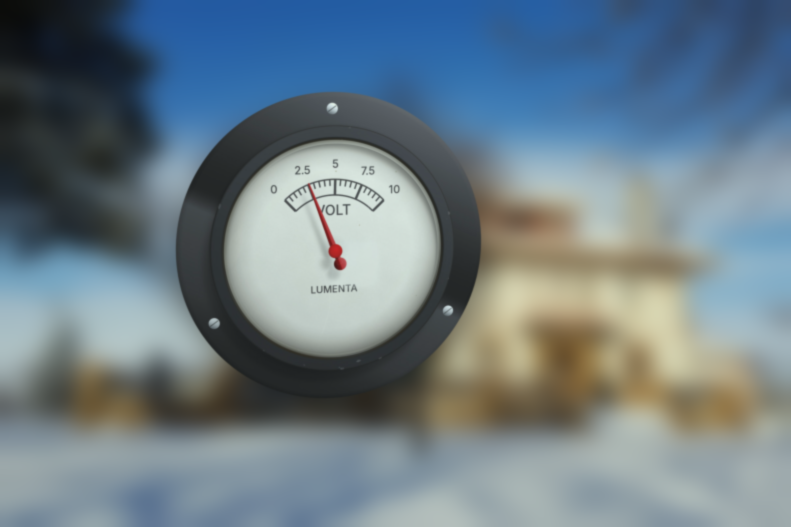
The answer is 2.5 V
